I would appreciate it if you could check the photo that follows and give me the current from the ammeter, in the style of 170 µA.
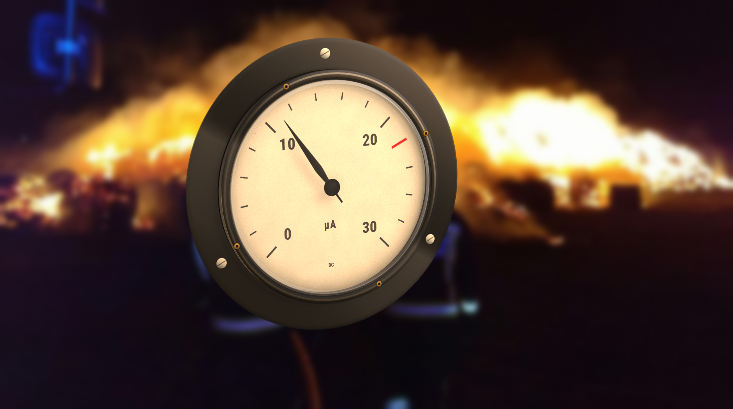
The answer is 11 µA
